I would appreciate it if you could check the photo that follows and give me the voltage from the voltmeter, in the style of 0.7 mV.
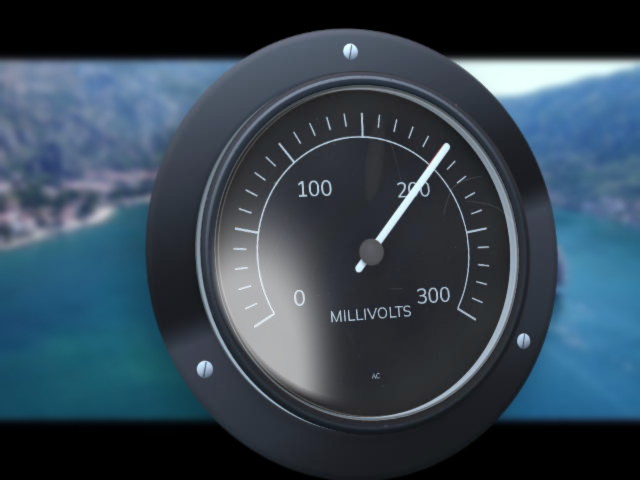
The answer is 200 mV
